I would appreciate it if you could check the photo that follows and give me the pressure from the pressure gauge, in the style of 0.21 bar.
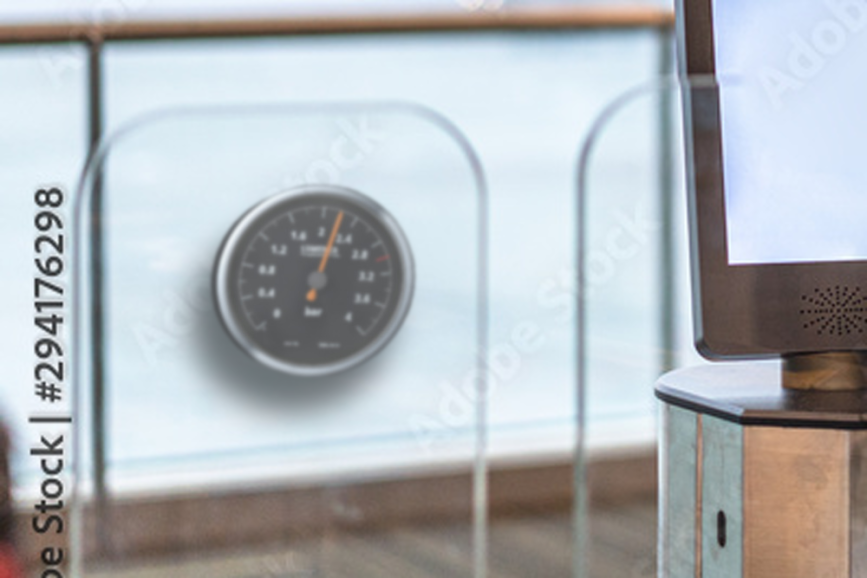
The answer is 2.2 bar
